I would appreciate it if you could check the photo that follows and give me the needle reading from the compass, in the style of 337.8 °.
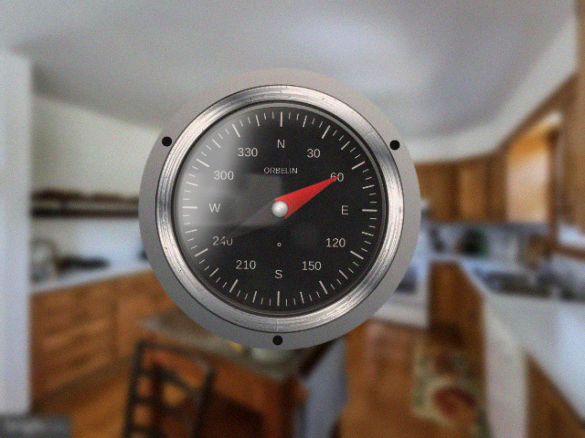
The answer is 60 °
